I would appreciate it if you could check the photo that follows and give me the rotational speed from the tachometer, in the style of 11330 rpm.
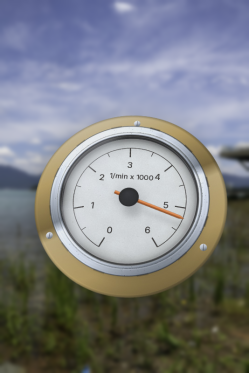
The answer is 5250 rpm
